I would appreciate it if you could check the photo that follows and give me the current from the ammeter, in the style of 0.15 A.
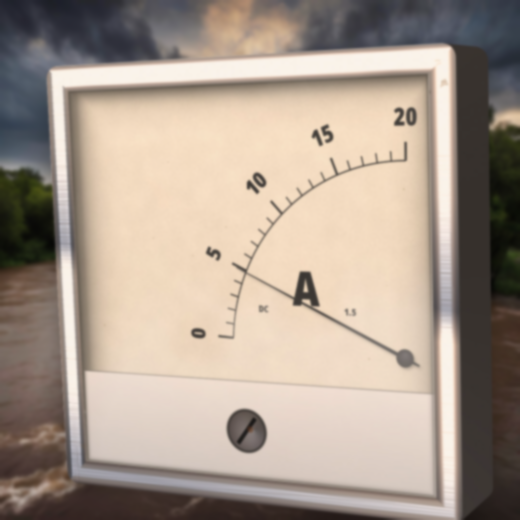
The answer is 5 A
